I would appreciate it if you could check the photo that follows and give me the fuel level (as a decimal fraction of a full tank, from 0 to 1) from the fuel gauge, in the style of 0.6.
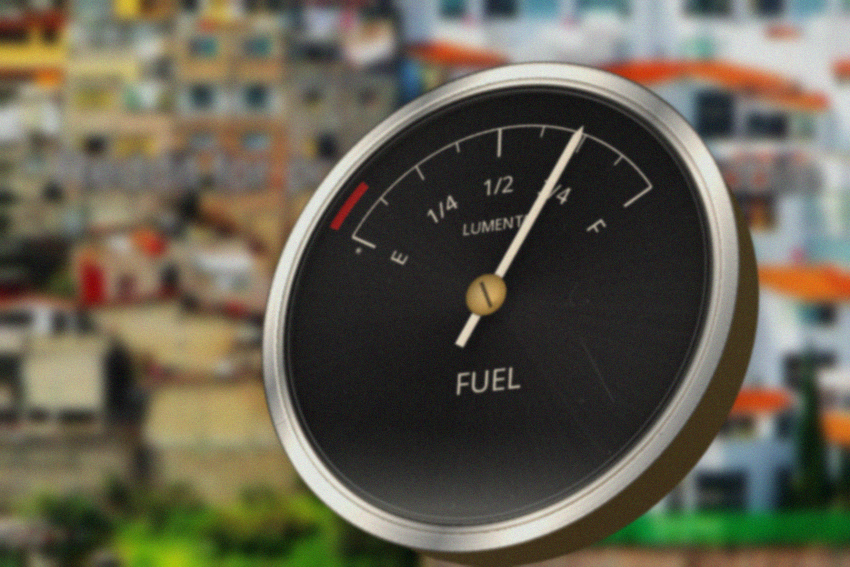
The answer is 0.75
